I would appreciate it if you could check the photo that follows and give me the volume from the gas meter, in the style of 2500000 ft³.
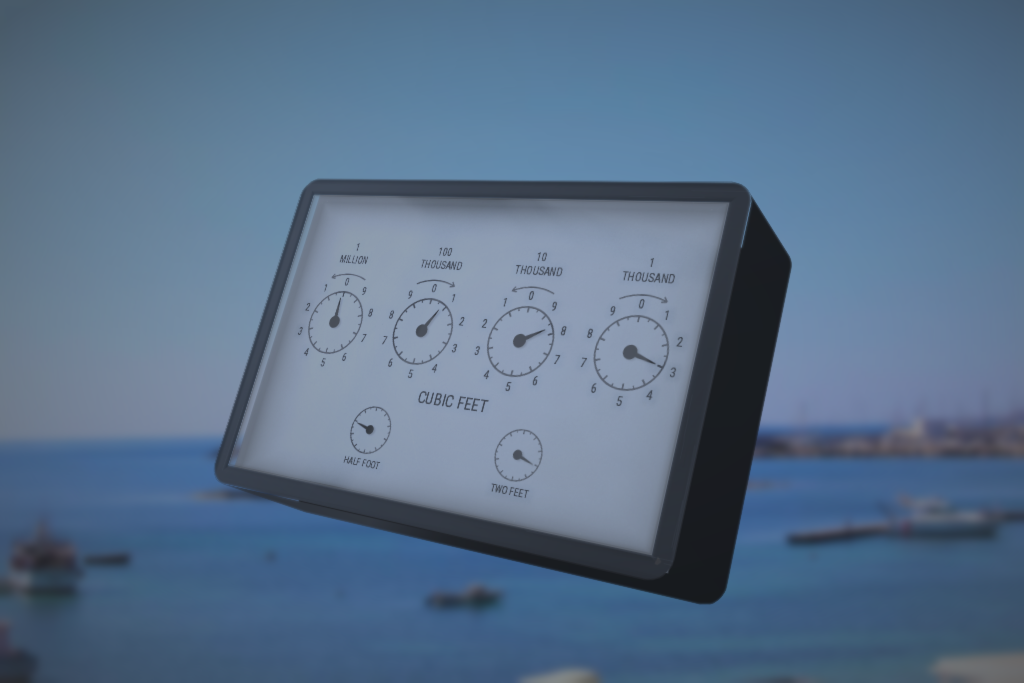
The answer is 8300 ft³
